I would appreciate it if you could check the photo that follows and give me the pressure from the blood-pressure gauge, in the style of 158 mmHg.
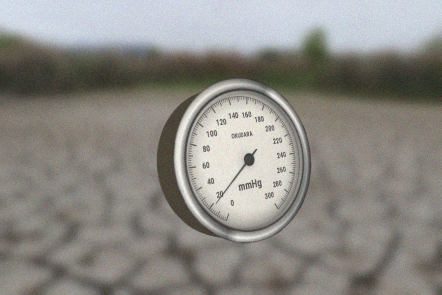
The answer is 20 mmHg
